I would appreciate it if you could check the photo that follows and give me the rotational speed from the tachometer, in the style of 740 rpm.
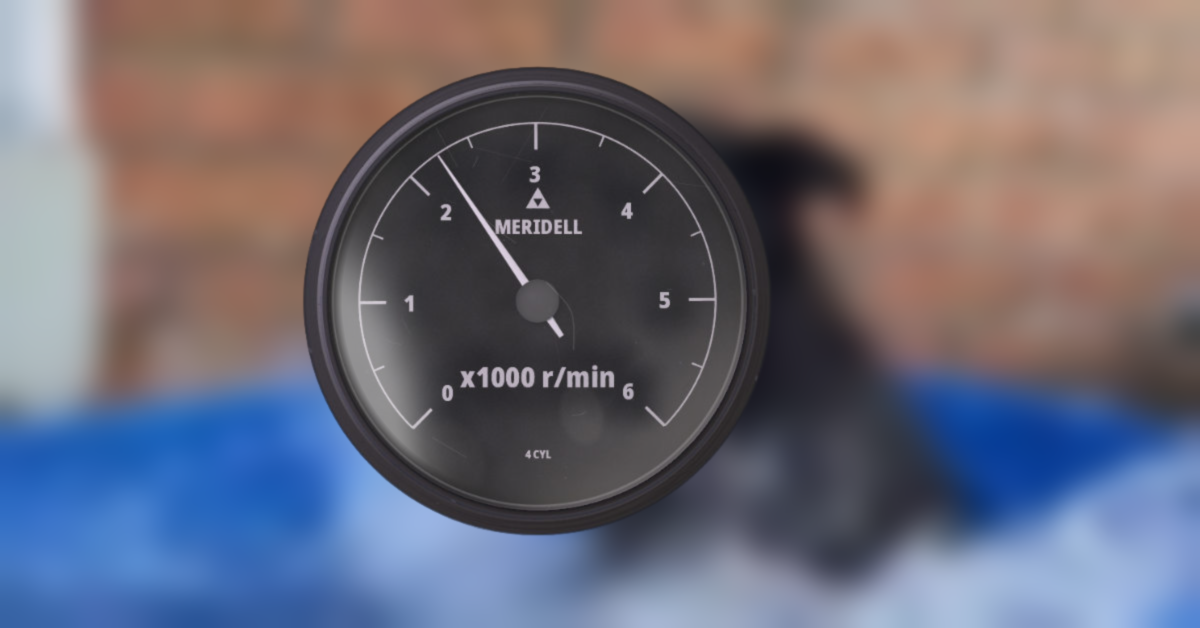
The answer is 2250 rpm
